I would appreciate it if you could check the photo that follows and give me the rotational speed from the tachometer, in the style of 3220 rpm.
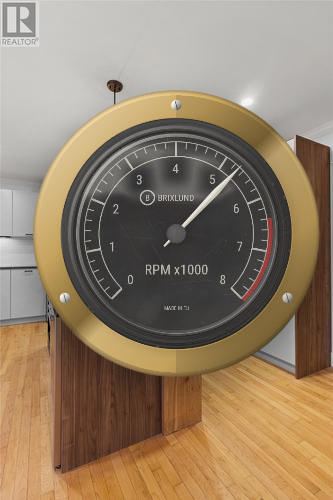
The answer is 5300 rpm
